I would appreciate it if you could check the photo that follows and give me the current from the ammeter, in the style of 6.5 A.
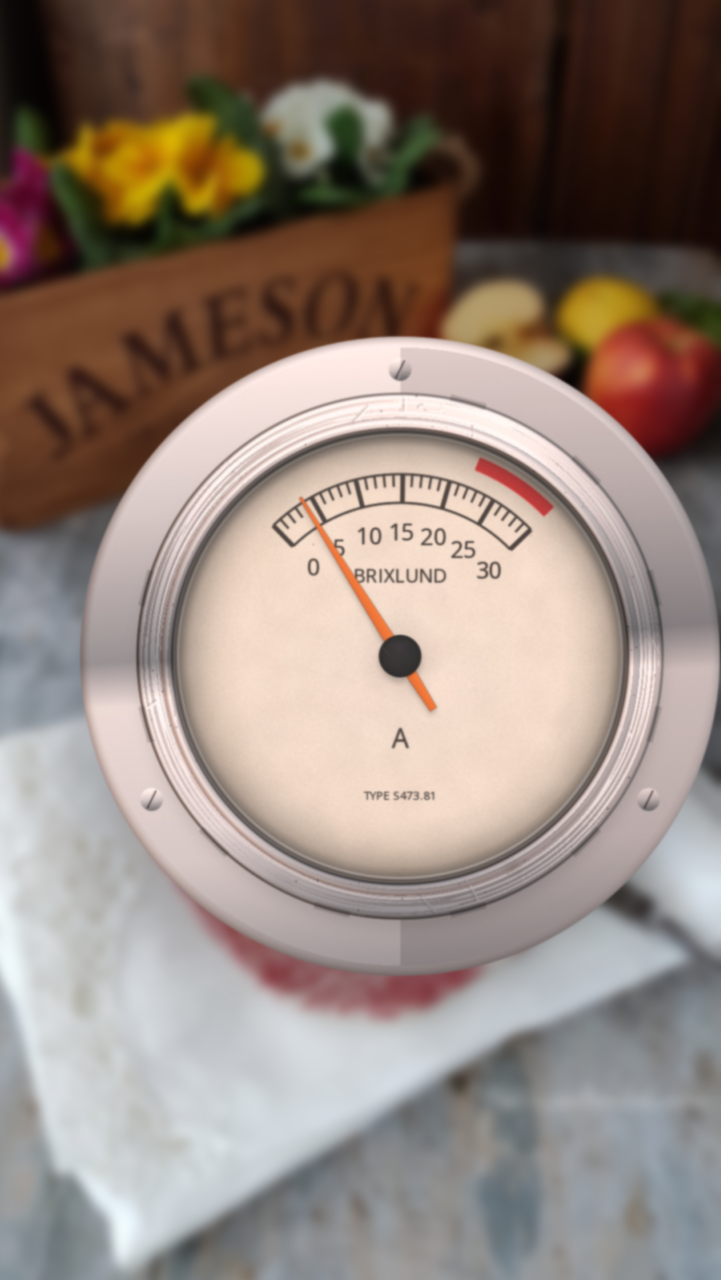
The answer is 4 A
